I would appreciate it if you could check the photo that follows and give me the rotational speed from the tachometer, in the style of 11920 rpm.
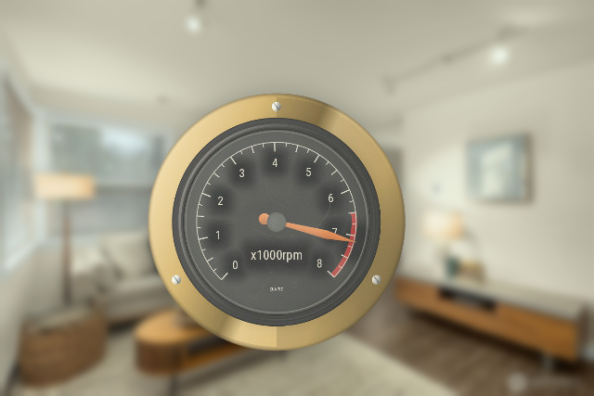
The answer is 7125 rpm
